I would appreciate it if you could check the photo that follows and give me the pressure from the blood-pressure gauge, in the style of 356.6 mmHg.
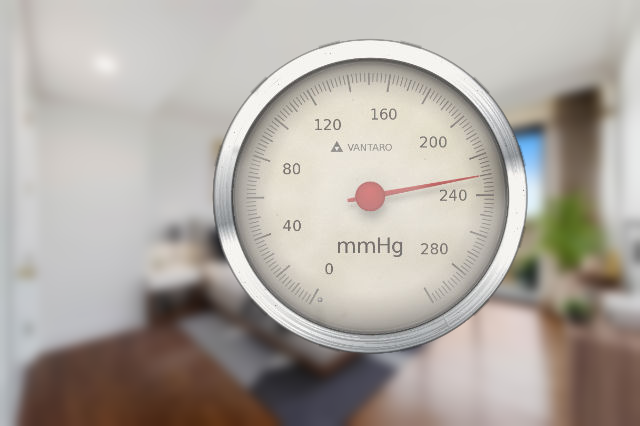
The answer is 230 mmHg
